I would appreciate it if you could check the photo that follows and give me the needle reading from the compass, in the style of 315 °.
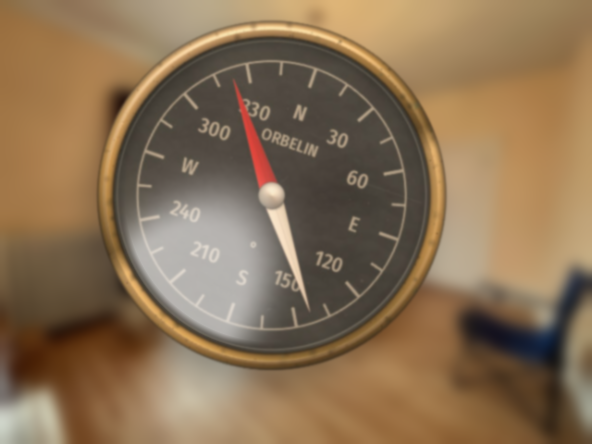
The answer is 322.5 °
